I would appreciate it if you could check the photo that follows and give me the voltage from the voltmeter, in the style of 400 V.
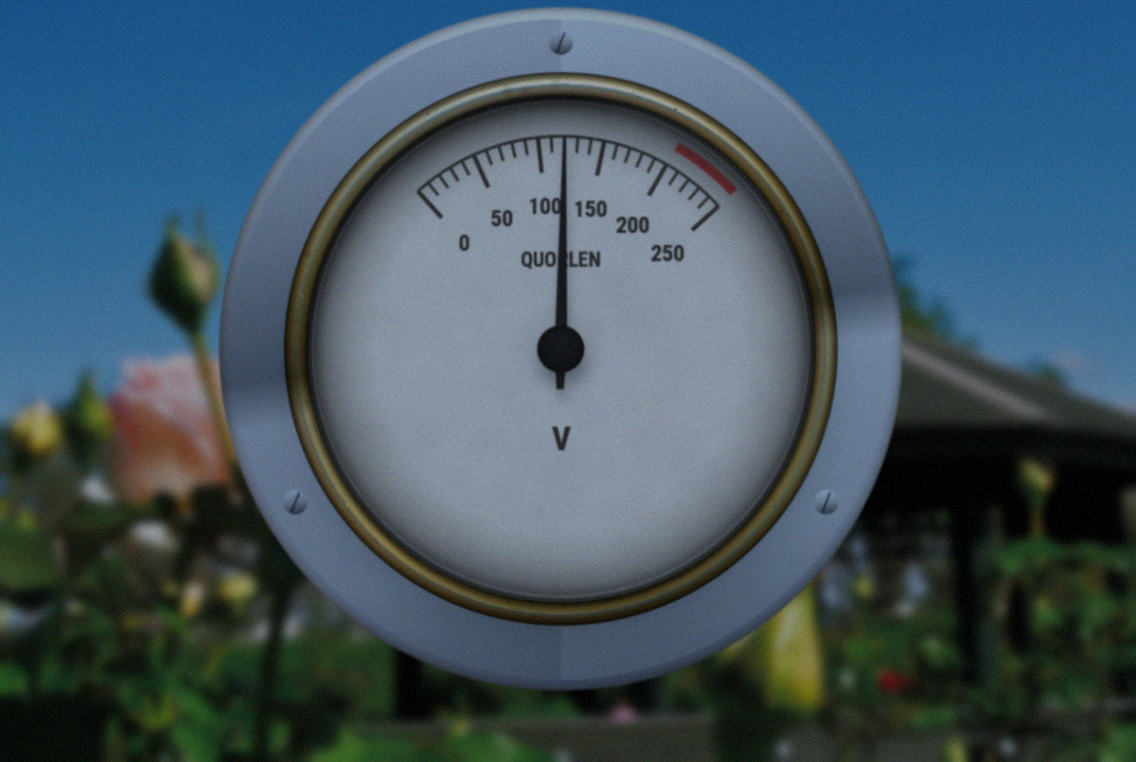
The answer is 120 V
